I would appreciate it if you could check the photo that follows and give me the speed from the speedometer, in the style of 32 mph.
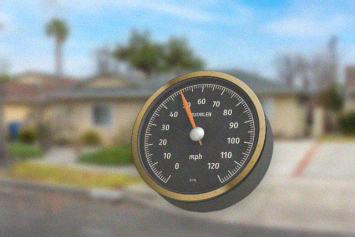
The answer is 50 mph
